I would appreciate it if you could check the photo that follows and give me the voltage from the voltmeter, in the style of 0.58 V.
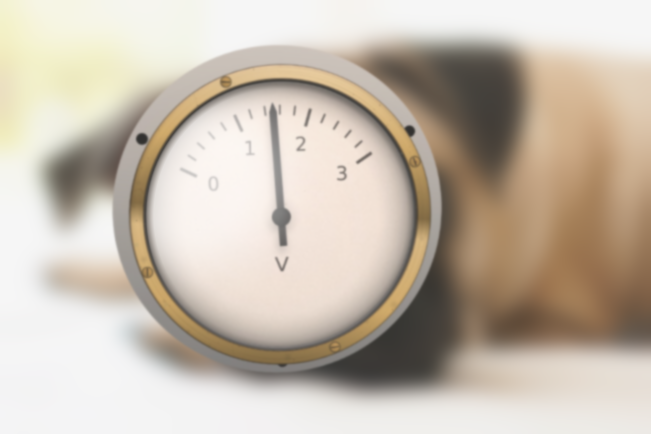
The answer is 1.5 V
